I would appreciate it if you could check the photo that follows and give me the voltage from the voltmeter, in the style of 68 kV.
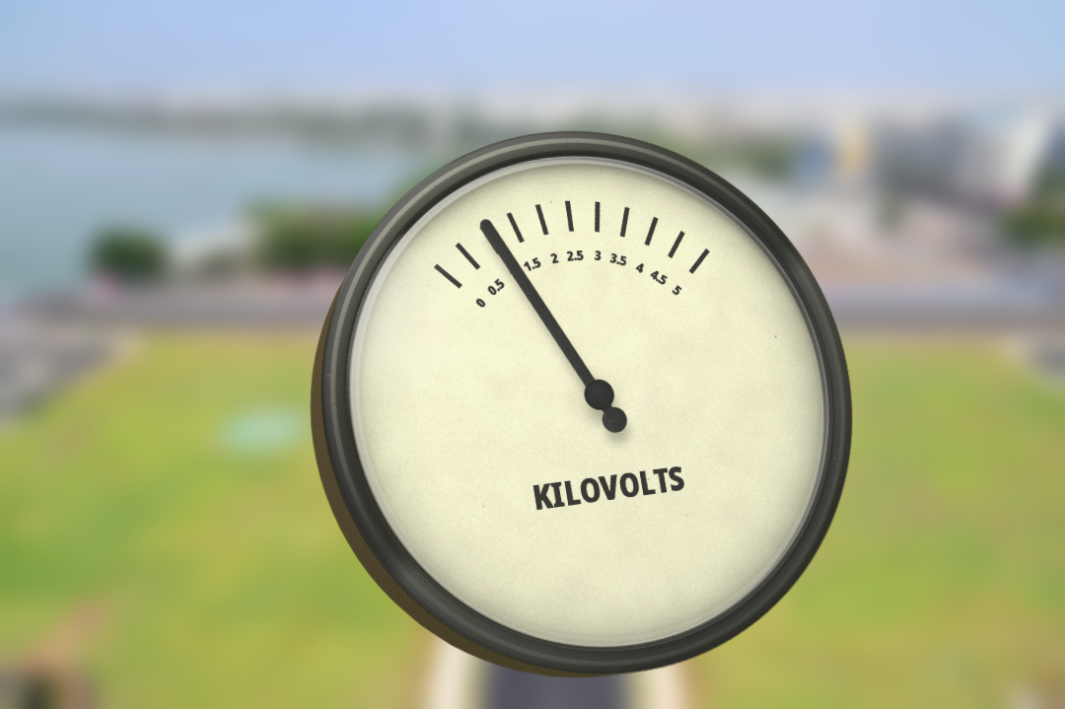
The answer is 1 kV
